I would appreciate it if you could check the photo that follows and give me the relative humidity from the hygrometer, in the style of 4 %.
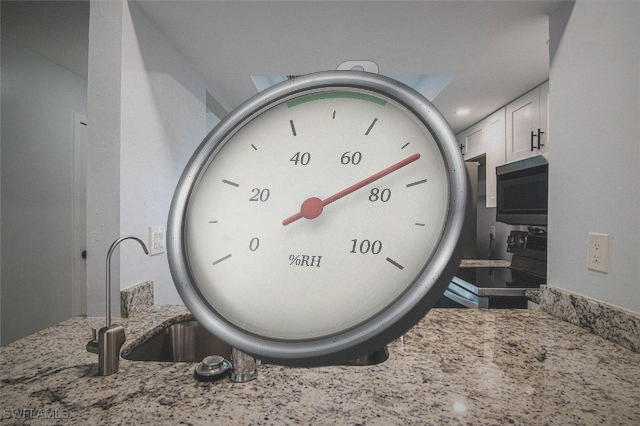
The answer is 75 %
